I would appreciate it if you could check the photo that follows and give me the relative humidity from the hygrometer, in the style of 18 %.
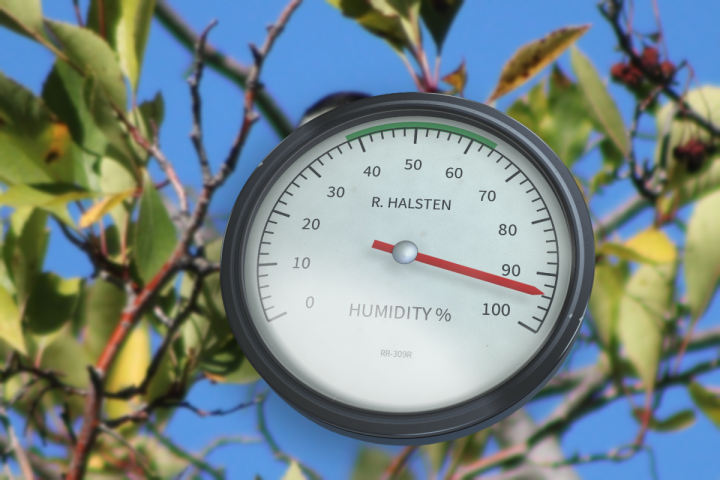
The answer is 94 %
